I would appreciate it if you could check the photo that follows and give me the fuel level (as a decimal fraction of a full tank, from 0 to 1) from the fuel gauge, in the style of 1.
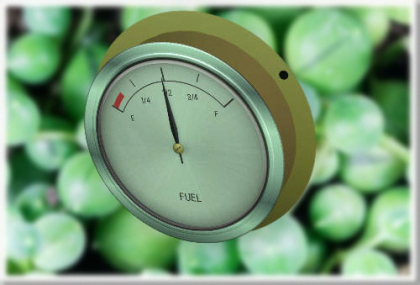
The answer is 0.5
